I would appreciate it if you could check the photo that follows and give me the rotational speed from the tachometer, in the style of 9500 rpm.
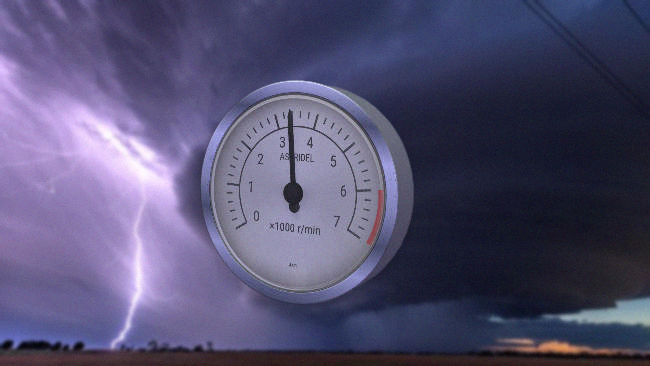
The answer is 3400 rpm
